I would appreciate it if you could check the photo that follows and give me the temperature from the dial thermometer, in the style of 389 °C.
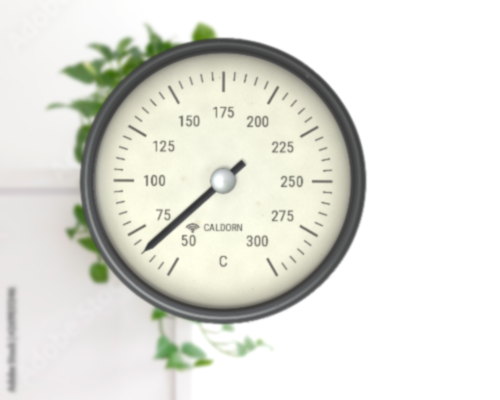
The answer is 65 °C
